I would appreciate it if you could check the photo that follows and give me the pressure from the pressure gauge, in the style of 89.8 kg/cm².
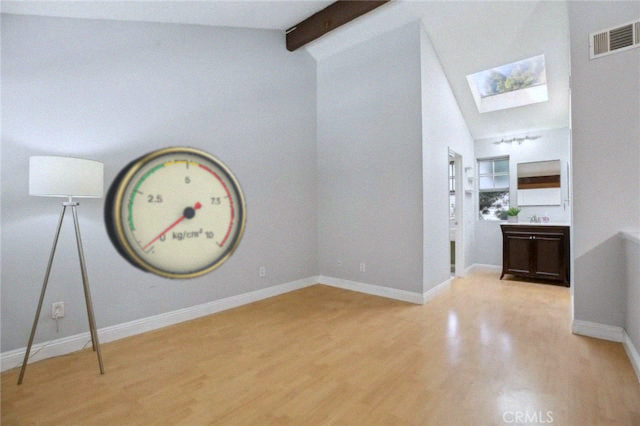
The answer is 0.25 kg/cm²
